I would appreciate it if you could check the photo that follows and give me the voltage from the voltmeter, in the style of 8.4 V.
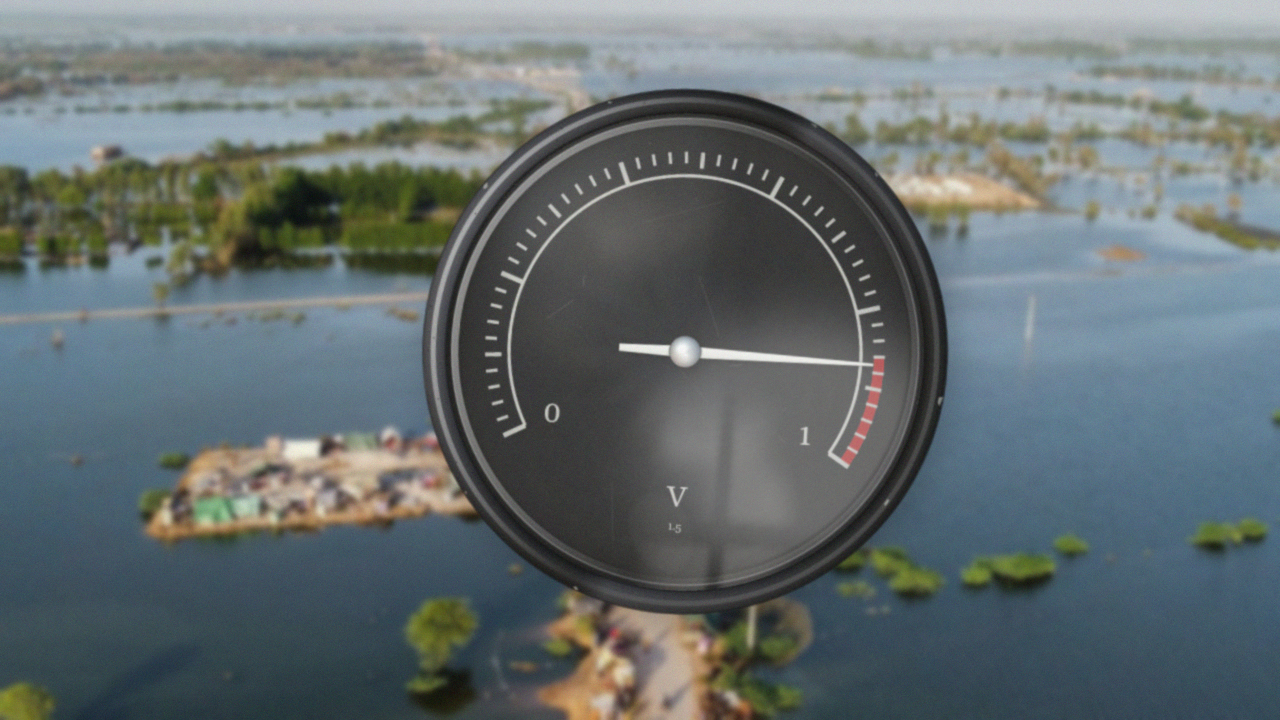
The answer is 0.87 V
